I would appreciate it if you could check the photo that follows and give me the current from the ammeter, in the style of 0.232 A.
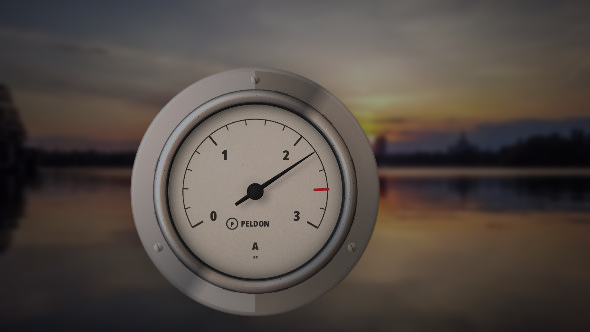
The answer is 2.2 A
